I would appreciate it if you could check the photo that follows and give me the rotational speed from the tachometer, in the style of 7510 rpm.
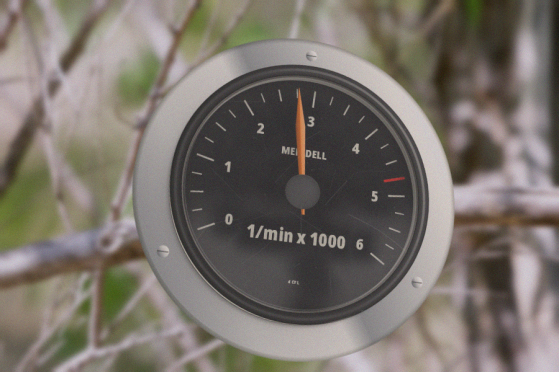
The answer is 2750 rpm
